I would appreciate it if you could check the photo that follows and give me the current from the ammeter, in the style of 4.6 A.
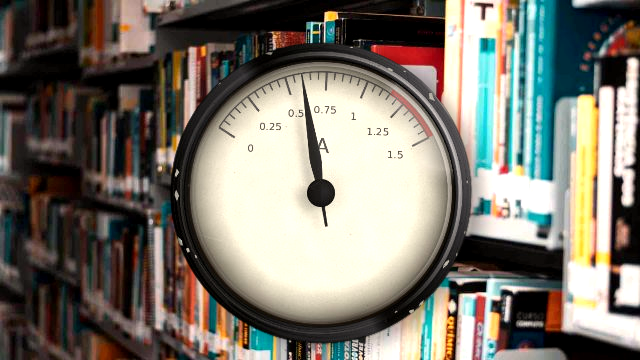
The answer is 0.6 A
